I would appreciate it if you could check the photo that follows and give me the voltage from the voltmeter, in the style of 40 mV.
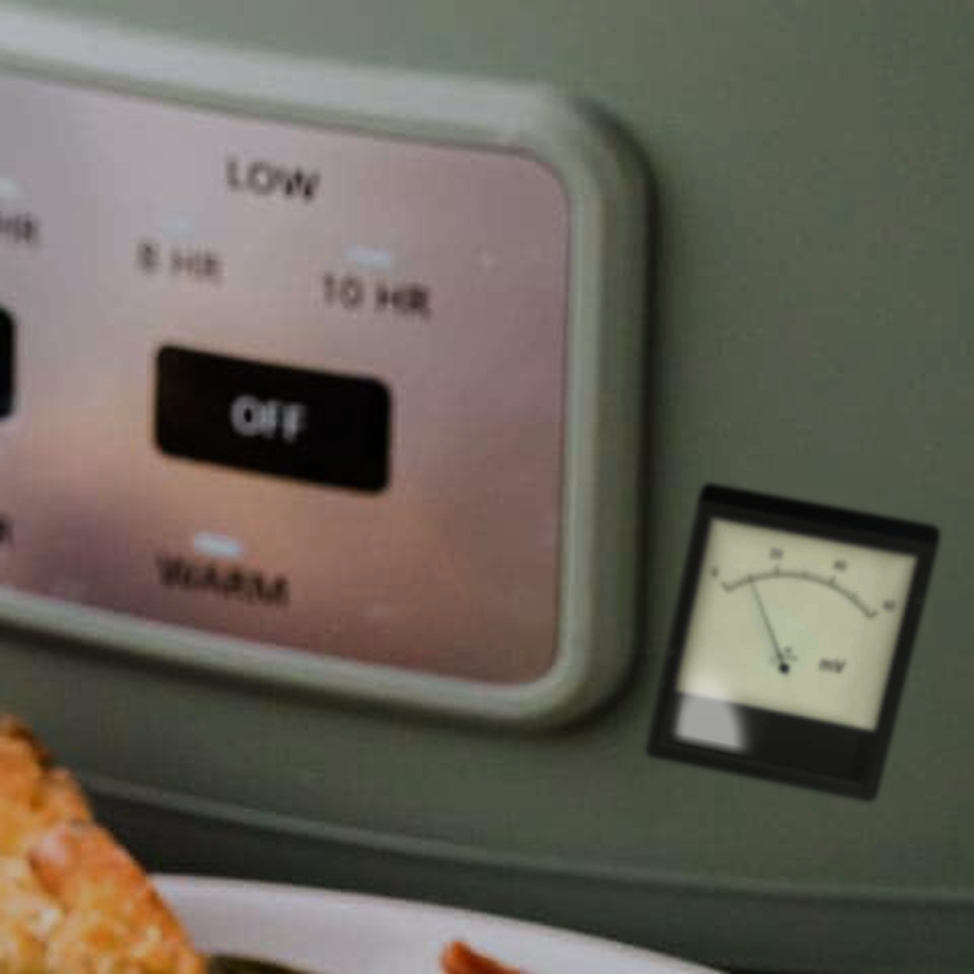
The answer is 10 mV
